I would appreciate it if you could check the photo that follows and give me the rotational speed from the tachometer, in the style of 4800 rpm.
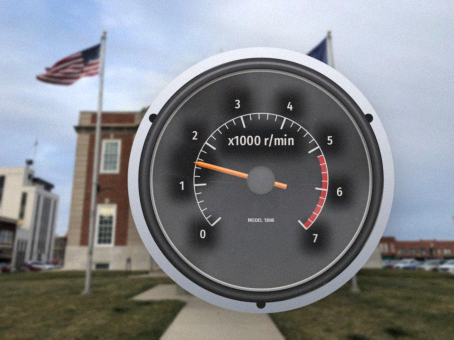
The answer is 1500 rpm
